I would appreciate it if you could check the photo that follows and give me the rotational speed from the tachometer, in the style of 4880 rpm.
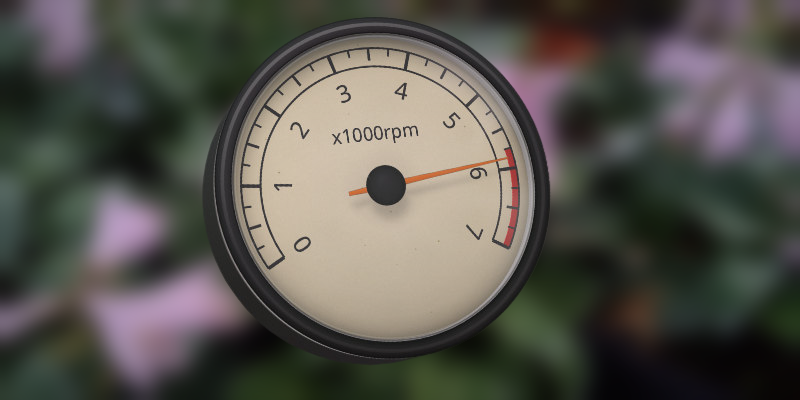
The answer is 5875 rpm
